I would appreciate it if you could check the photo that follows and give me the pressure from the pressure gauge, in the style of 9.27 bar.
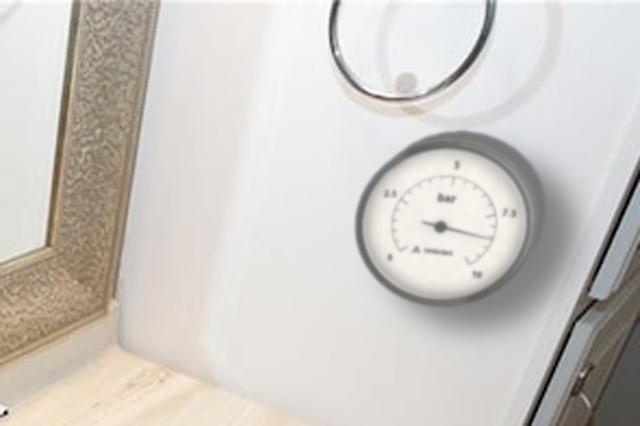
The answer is 8.5 bar
